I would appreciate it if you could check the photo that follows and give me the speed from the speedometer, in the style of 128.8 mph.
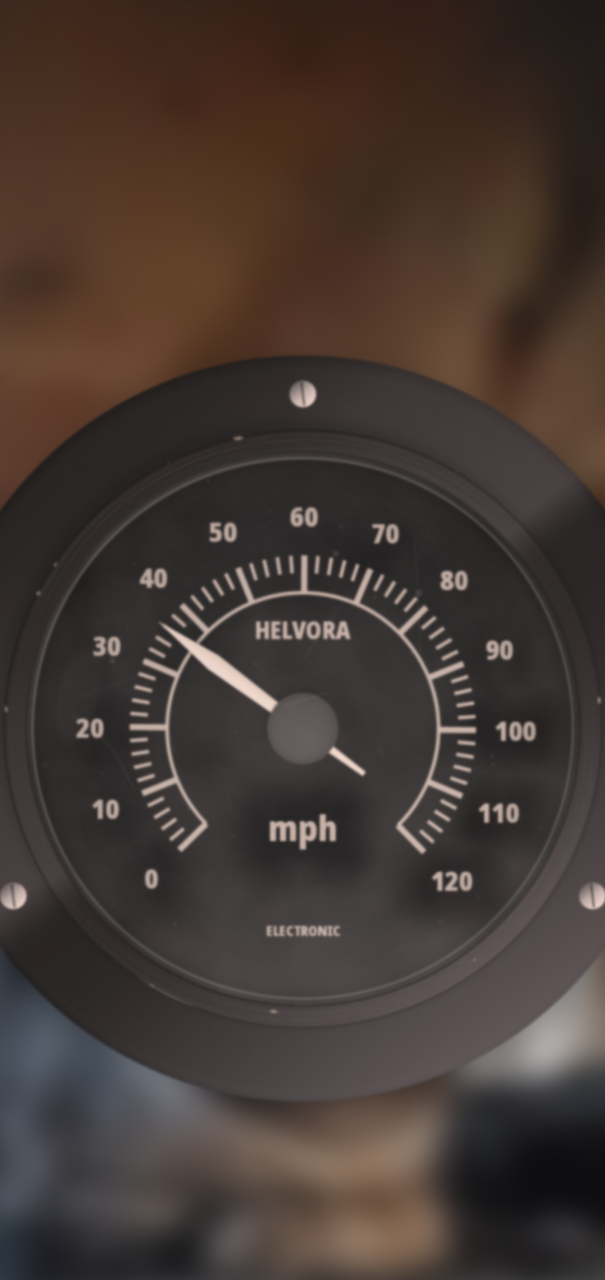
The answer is 36 mph
